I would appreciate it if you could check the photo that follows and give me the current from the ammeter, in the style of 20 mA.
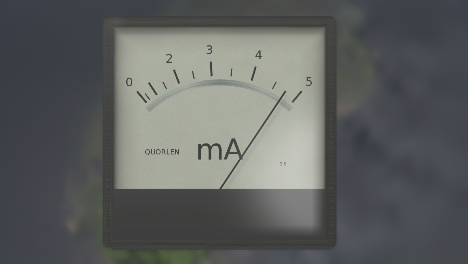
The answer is 4.75 mA
